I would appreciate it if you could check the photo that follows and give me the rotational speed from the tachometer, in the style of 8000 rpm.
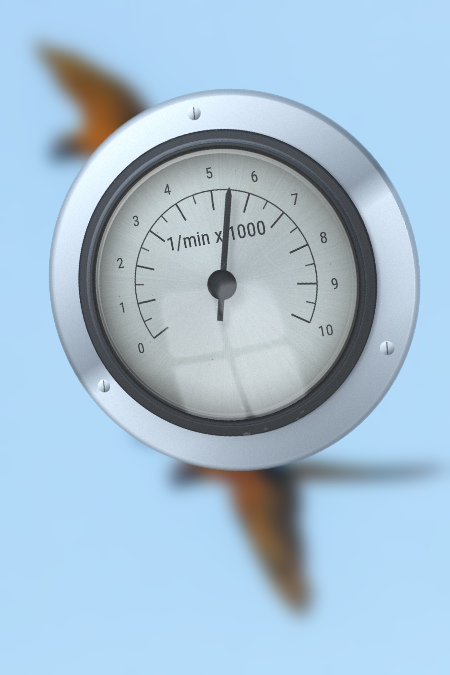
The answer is 5500 rpm
